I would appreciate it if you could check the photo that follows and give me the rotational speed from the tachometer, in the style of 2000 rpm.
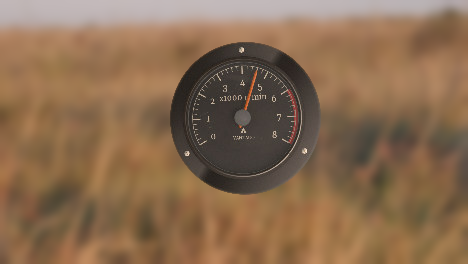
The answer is 4600 rpm
